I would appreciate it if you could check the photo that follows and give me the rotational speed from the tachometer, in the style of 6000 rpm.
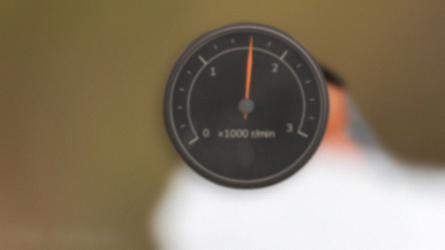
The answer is 1600 rpm
